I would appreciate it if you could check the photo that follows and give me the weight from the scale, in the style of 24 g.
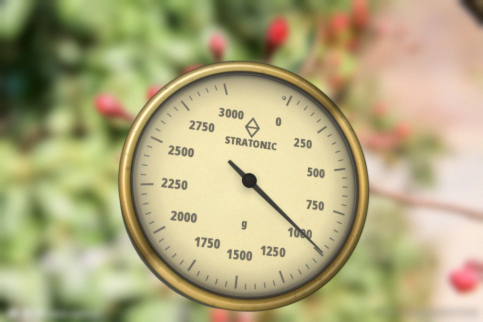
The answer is 1000 g
